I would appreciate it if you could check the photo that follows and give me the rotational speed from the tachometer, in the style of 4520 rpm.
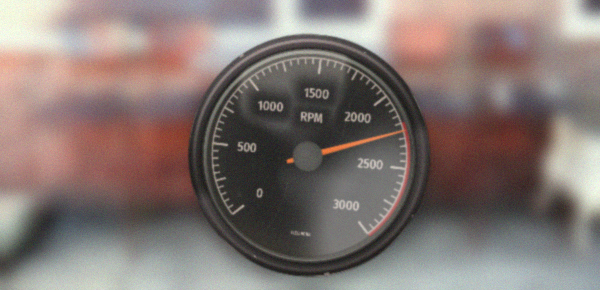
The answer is 2250 rpm
